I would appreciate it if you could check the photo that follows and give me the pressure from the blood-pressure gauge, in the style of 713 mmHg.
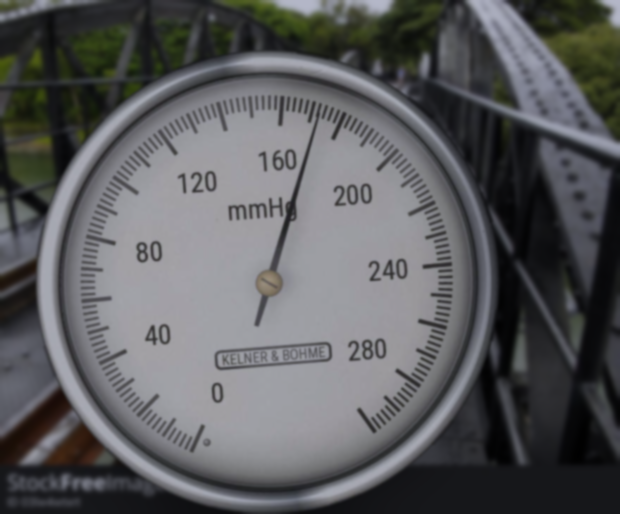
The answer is 172 mmHg
